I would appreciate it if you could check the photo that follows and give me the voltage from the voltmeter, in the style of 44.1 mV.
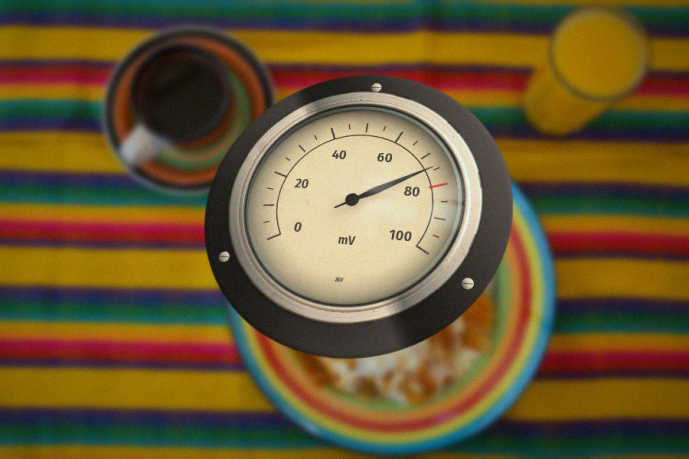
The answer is 75 mV
